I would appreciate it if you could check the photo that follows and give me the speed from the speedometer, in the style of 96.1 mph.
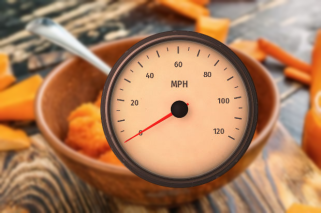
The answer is 0 mph
